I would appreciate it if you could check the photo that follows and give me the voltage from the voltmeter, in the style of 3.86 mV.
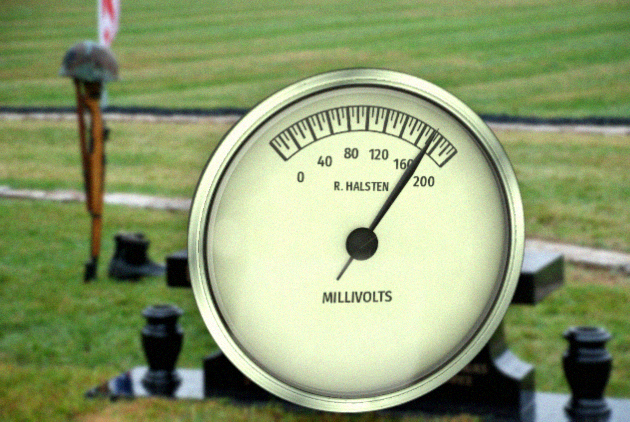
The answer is 170 mV
